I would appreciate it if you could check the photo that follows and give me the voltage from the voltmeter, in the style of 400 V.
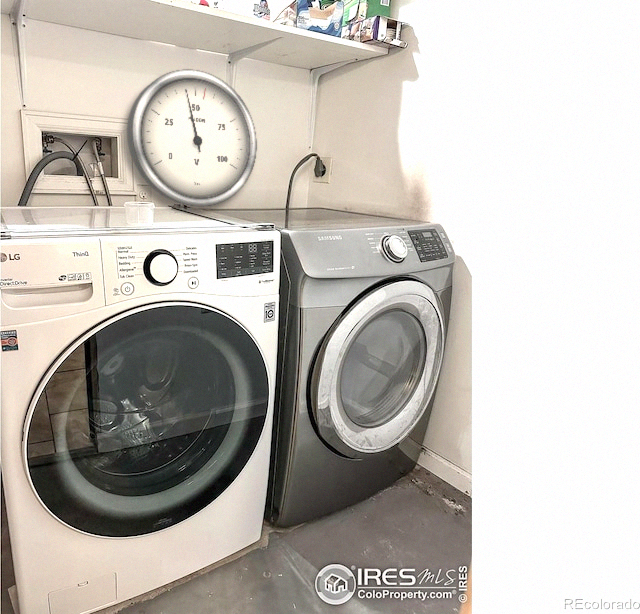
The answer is 45 V
